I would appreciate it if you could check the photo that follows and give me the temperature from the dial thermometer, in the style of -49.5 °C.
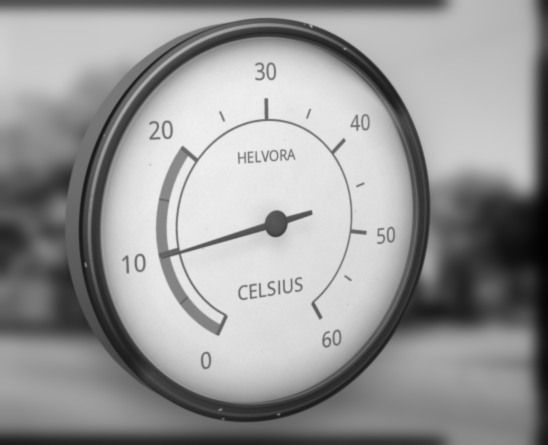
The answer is 10 °C
